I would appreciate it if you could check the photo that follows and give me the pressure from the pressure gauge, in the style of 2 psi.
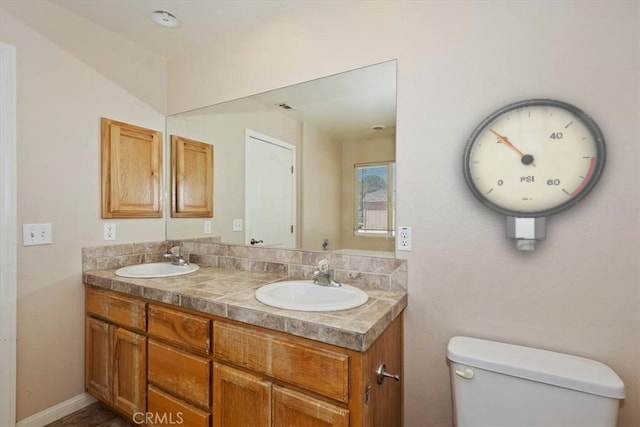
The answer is 20 psi
